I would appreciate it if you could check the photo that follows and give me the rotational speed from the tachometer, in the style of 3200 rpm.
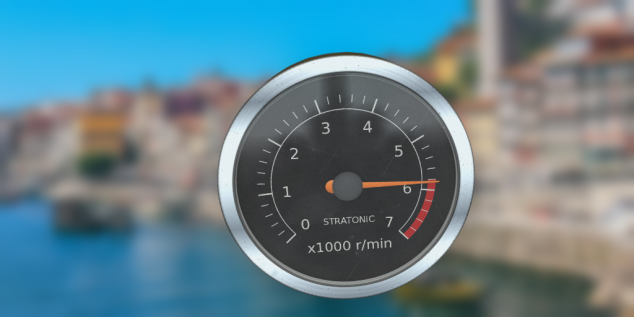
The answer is 5800 rpm
